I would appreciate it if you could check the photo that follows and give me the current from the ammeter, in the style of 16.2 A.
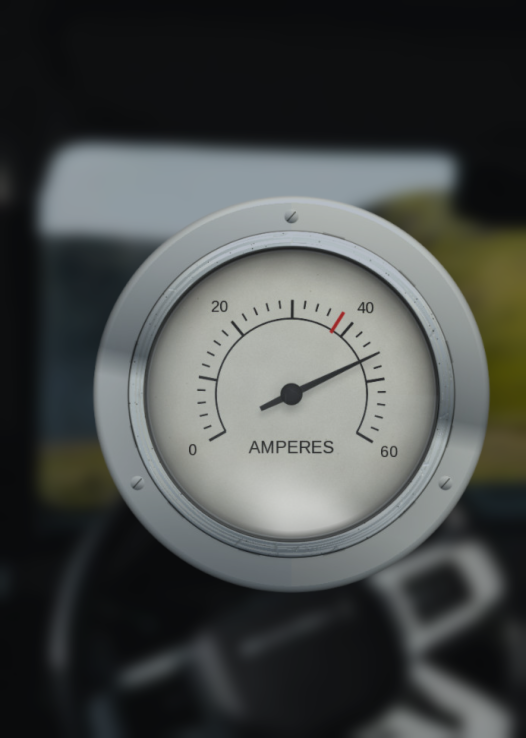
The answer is 46 A
